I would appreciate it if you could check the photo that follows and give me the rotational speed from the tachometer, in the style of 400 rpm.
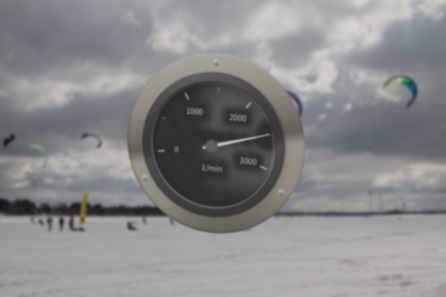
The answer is 2500 rpm
